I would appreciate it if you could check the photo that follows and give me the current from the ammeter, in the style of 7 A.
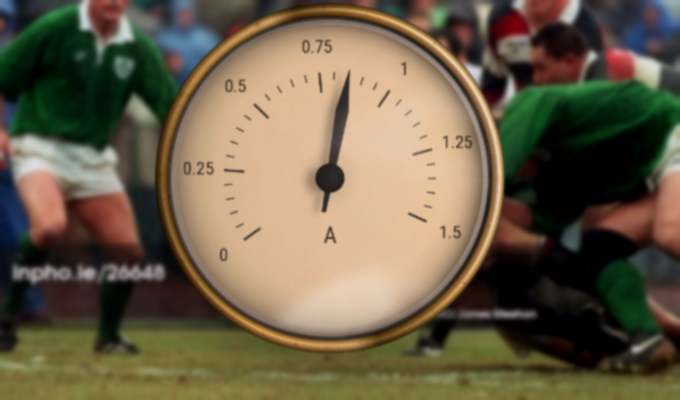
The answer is 0.85 A
